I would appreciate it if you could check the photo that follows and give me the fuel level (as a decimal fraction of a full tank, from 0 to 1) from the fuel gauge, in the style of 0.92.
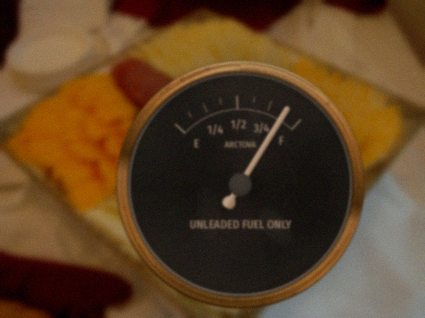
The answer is 0.875
